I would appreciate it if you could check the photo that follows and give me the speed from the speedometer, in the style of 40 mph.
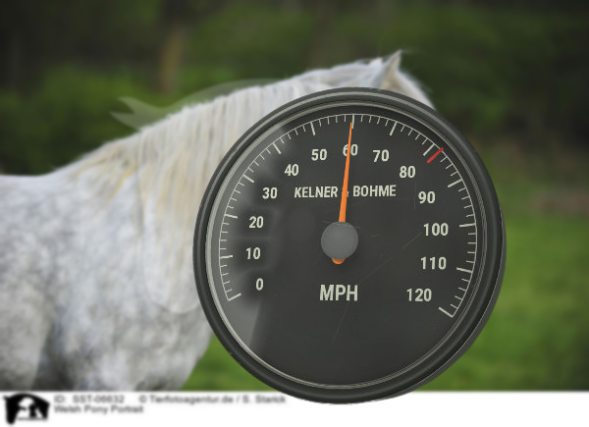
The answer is 60 mph
